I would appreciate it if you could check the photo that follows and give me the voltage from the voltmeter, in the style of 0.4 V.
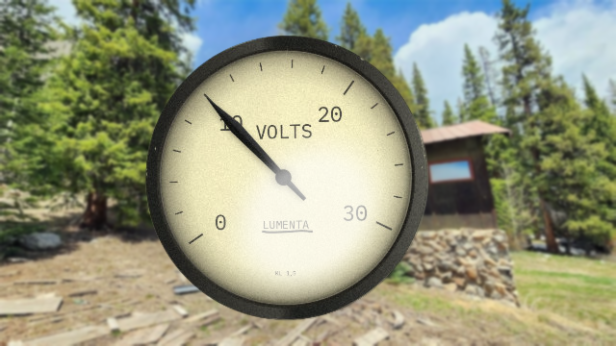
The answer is 10 V
